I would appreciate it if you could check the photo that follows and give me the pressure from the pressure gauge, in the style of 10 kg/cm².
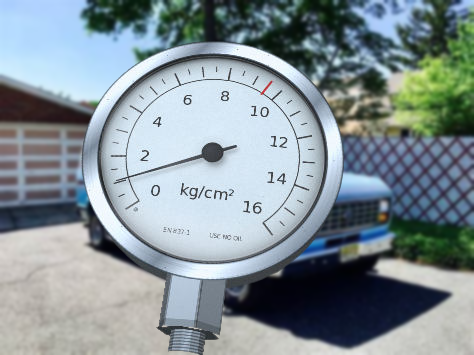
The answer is 1 kg/cm²
